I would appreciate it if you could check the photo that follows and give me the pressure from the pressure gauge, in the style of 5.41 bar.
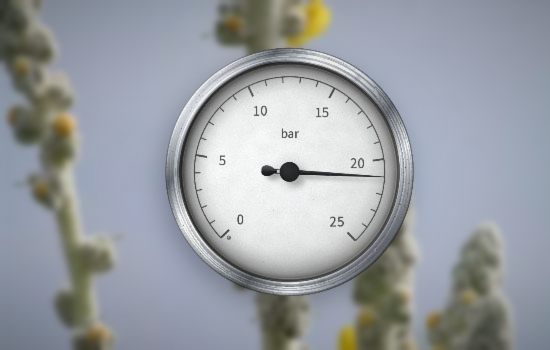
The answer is 21 bar
